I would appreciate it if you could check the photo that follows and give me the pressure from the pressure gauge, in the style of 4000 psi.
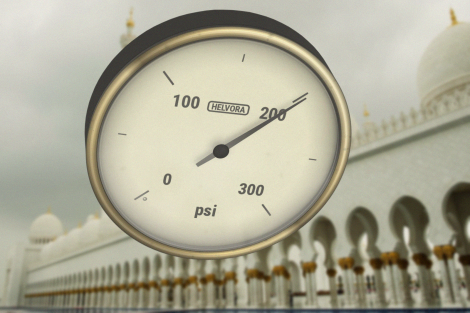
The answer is 200 psi
